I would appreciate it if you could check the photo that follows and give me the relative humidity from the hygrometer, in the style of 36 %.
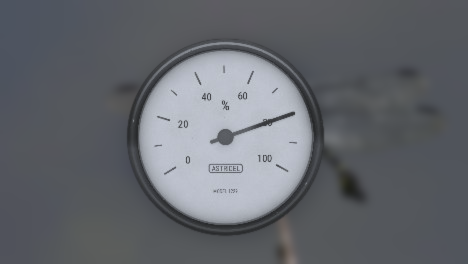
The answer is 80 %
